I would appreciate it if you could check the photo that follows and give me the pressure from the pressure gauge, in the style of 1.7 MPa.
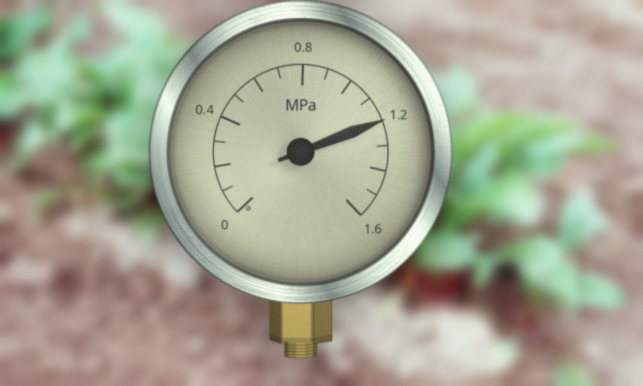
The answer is 1.2 MPa
